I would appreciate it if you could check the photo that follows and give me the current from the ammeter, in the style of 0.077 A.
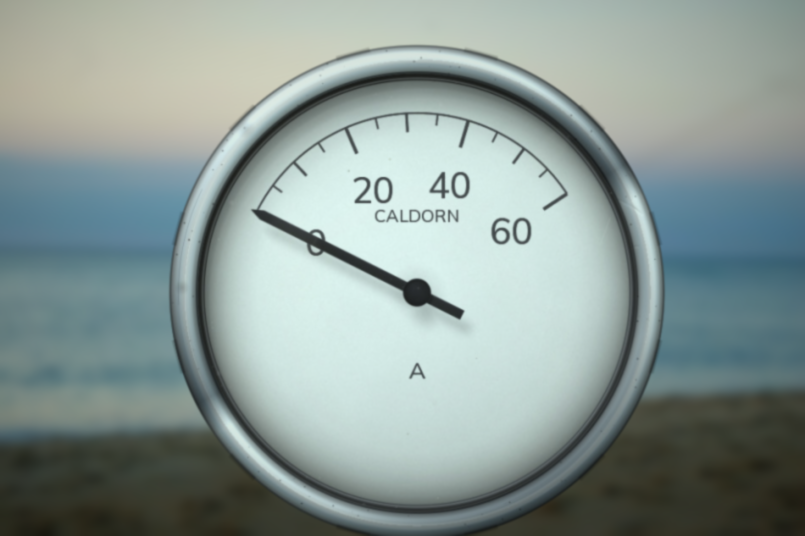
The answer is 0 A
